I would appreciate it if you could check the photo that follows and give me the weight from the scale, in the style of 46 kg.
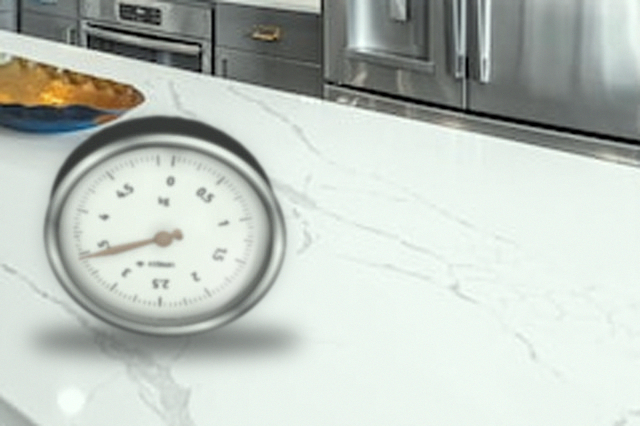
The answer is 3.5 kg
